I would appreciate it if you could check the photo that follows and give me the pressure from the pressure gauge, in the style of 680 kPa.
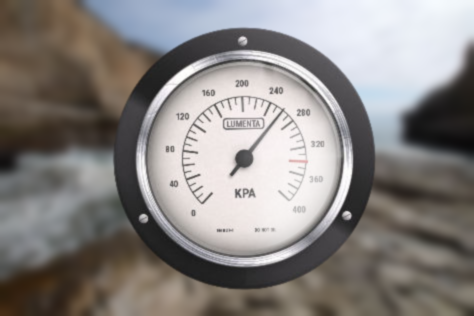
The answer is 260 kPa
